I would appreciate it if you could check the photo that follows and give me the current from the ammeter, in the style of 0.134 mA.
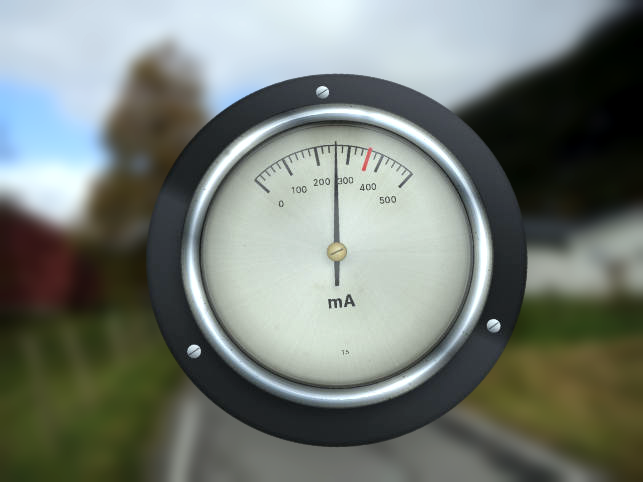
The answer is 260 mA
